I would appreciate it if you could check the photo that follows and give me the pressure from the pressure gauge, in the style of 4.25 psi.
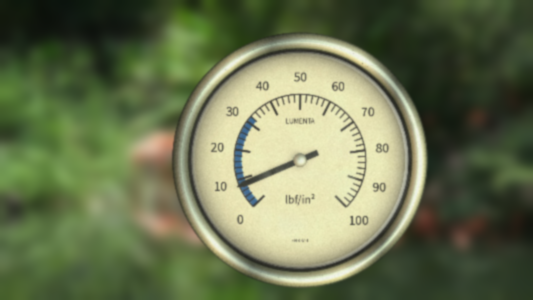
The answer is 8 psi
